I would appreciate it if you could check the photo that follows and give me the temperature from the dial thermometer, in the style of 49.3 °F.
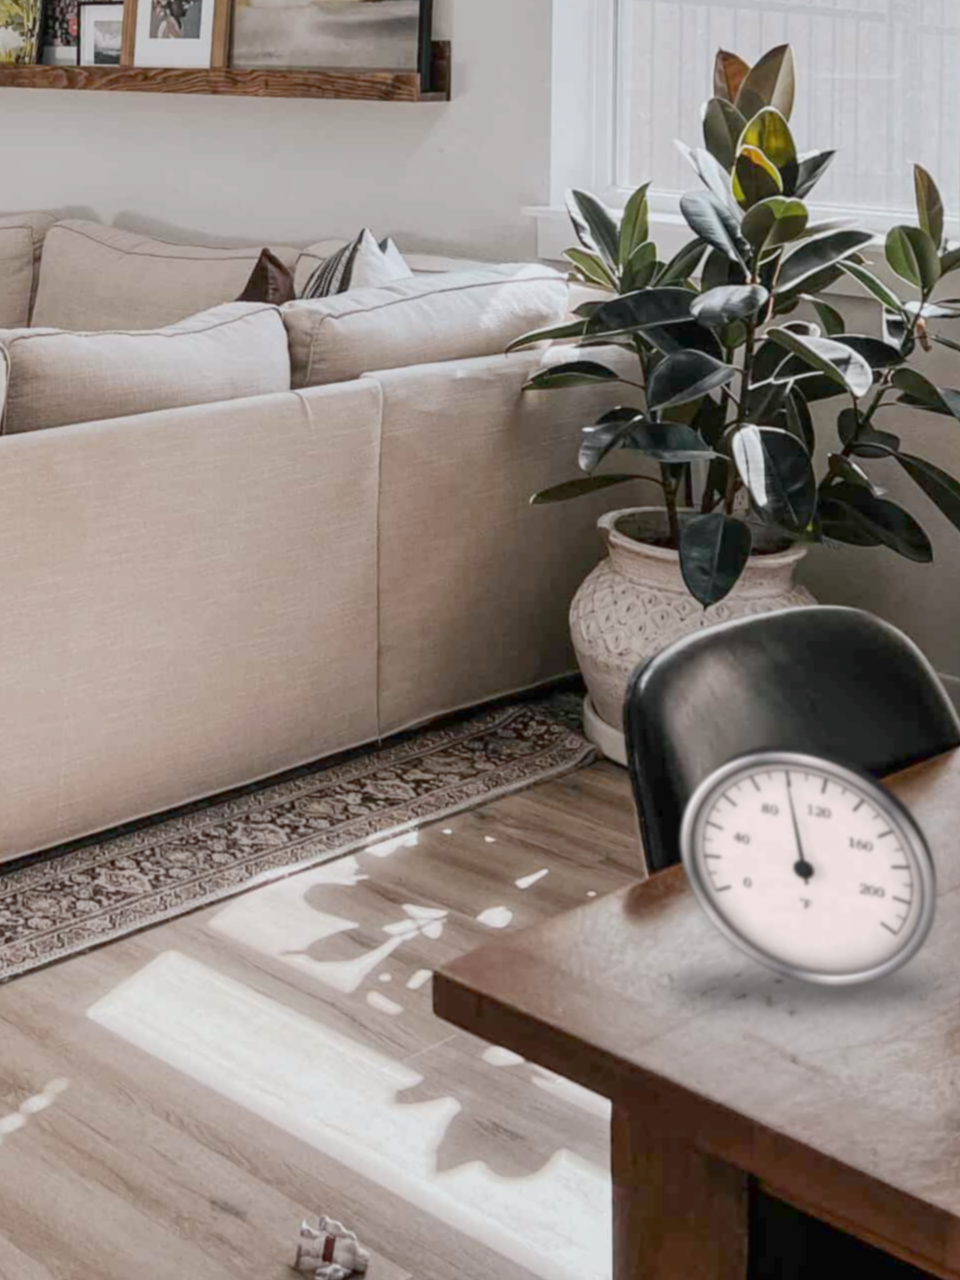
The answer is 100 °F
